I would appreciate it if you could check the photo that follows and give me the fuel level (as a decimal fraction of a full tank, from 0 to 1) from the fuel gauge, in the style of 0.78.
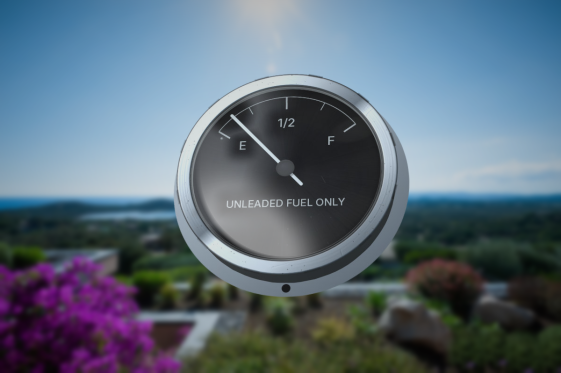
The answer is 0.125
